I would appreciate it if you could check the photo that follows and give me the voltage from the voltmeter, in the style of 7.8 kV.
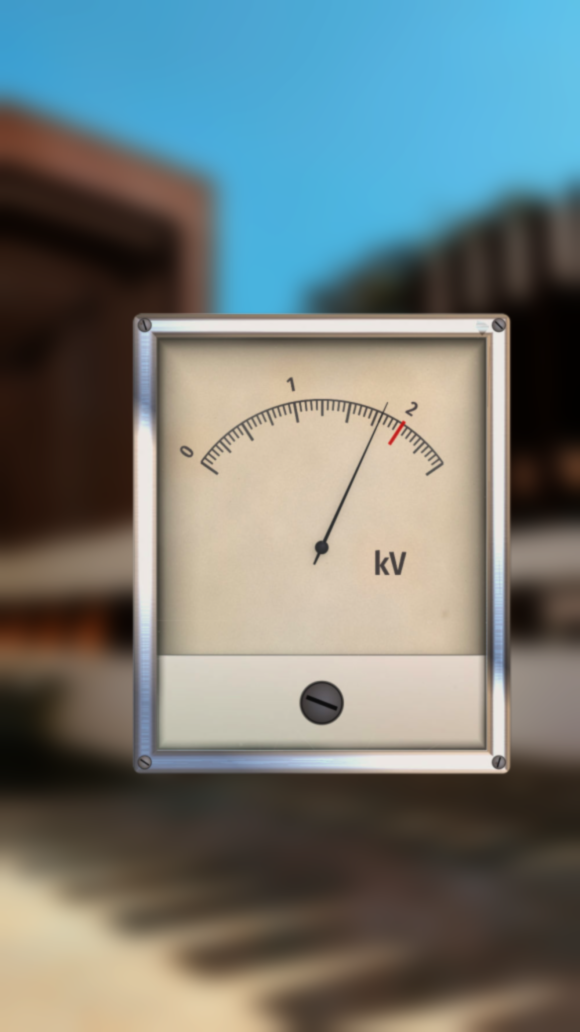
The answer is 1.8 kV
